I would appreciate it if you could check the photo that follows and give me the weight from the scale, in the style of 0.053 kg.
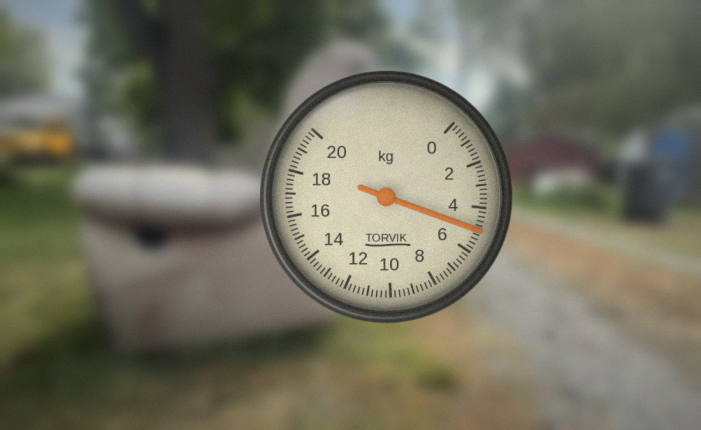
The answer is 5 kg
